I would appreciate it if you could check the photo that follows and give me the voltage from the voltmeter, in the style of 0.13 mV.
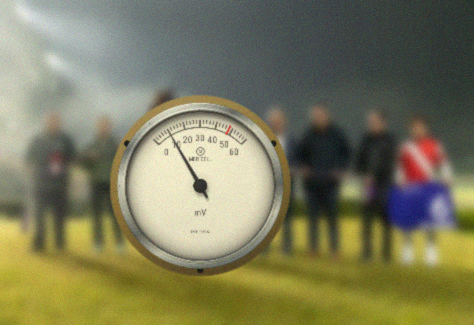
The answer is 10 mV
